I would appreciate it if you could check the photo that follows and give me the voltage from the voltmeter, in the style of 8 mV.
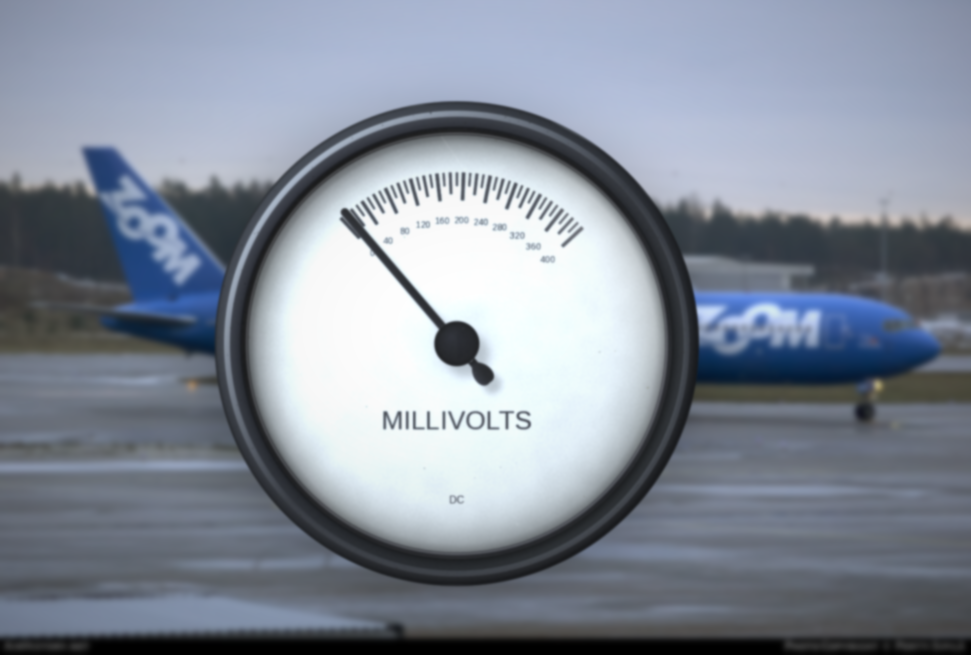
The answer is 10 mV
